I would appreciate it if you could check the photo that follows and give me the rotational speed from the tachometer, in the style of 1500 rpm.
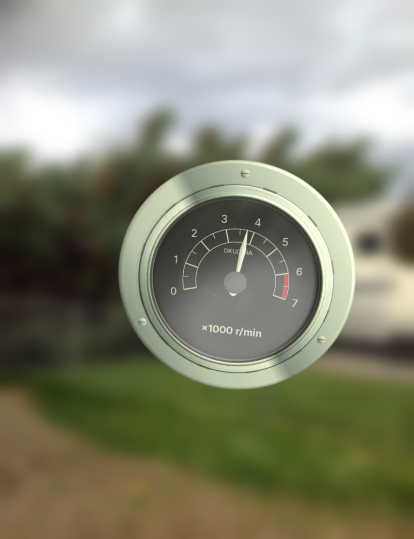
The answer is 3750 rpm
